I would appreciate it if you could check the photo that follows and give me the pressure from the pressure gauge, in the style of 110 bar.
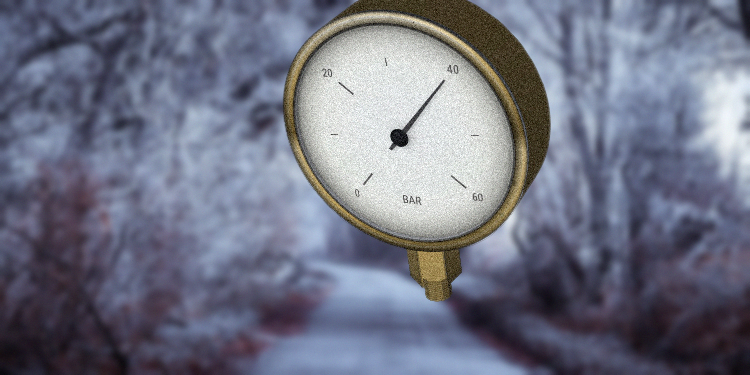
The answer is 40 bar
